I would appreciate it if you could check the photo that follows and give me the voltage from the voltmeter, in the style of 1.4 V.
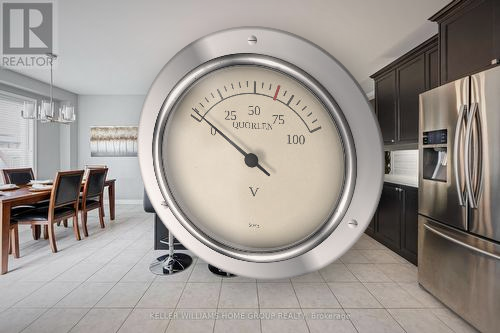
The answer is 5 V
